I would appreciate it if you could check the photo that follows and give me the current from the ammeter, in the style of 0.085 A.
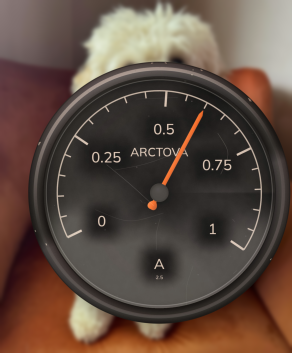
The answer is 0.6 A
